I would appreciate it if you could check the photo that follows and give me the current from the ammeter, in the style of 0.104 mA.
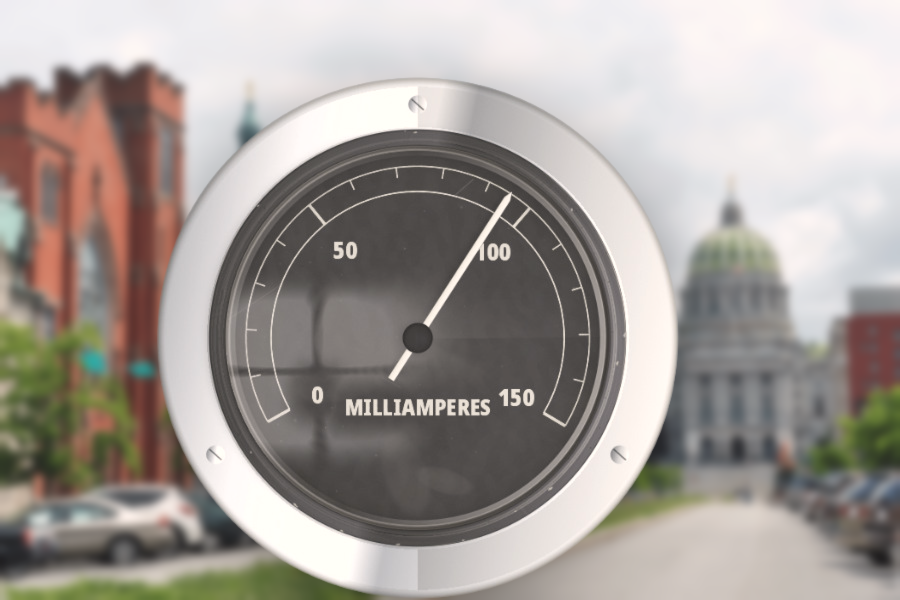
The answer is 95 mA
